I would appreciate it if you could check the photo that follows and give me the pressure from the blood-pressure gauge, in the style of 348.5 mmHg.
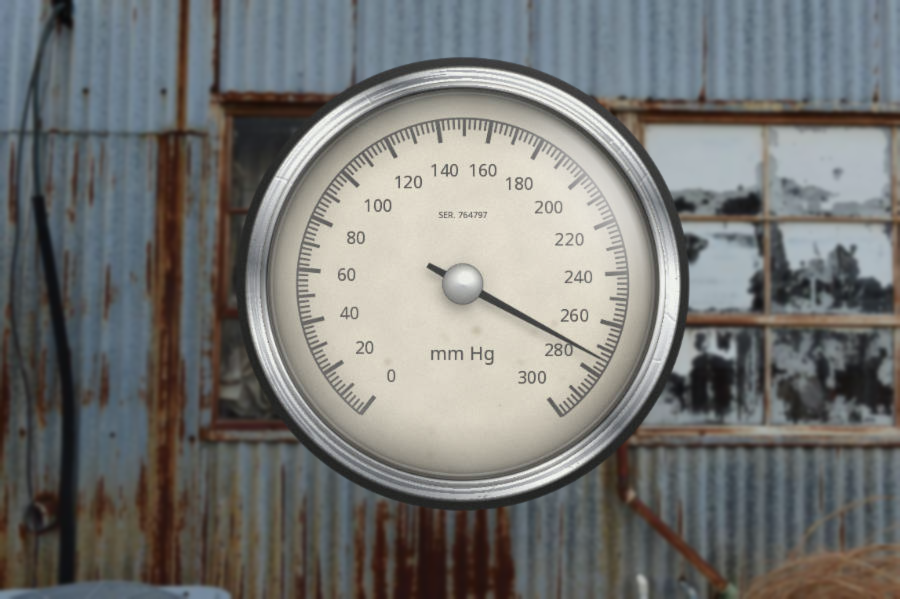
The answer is 274 mmHg
